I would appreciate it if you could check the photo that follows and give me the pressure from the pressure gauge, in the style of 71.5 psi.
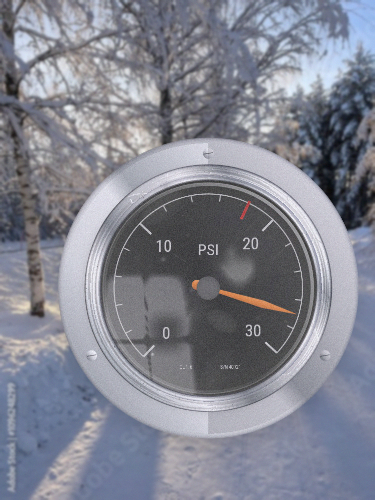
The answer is 27 psi
